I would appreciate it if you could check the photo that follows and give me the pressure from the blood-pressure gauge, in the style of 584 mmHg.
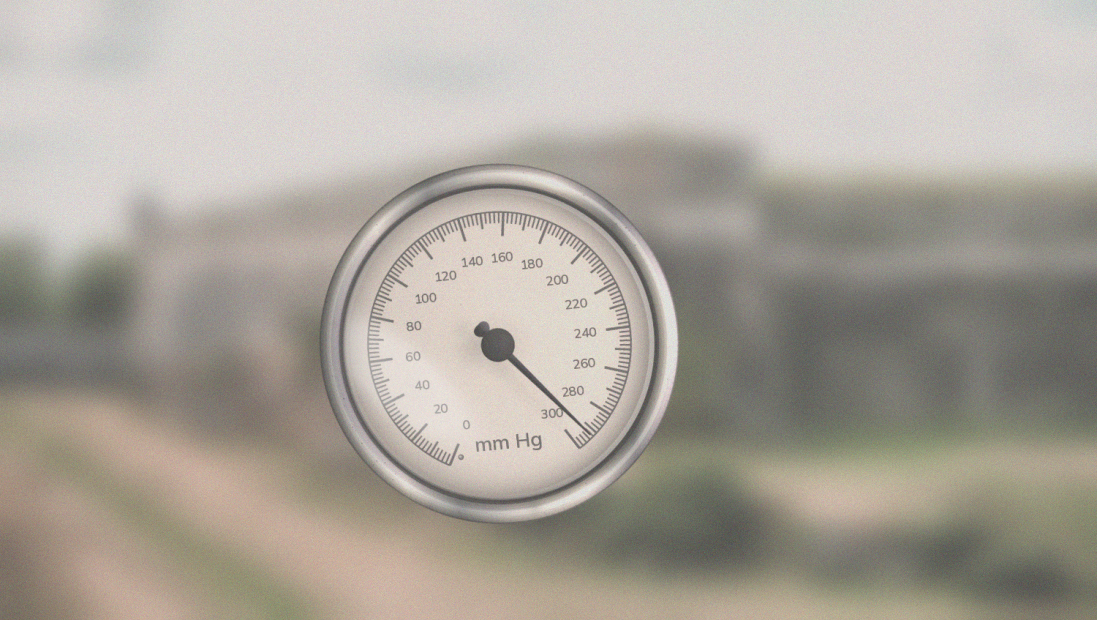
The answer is 292 mmHg
